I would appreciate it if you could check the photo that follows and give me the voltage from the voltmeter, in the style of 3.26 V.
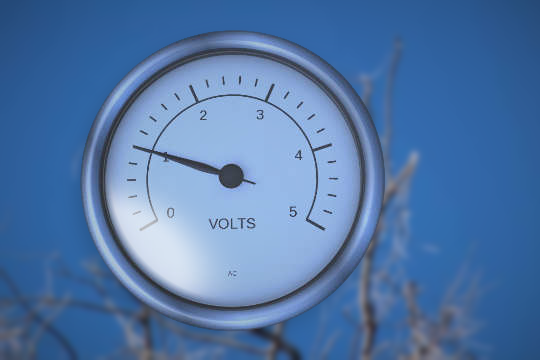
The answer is 1 V
